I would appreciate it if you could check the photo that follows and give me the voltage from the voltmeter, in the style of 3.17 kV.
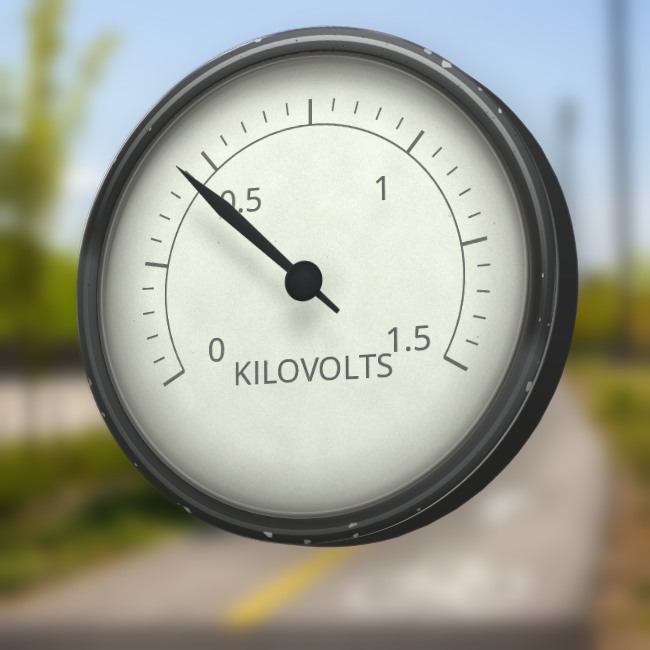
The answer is 0.45 kV
